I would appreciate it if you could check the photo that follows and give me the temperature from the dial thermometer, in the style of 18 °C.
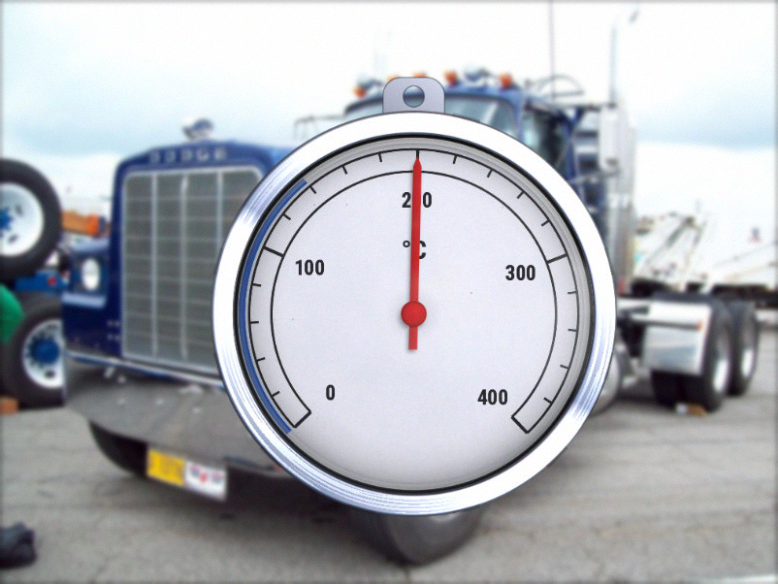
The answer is 200 °C
